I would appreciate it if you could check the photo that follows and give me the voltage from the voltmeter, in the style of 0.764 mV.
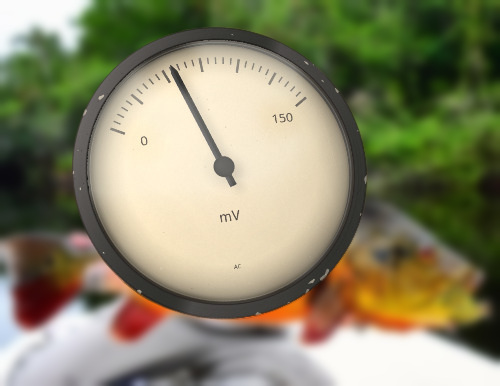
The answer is 55 mV
